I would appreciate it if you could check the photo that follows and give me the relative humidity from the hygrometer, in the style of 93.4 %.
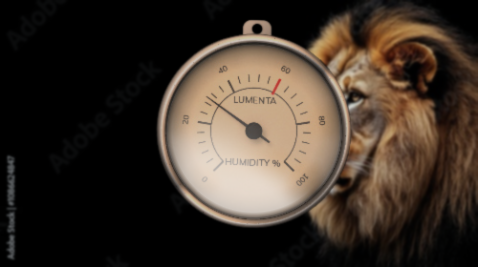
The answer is 30 %
